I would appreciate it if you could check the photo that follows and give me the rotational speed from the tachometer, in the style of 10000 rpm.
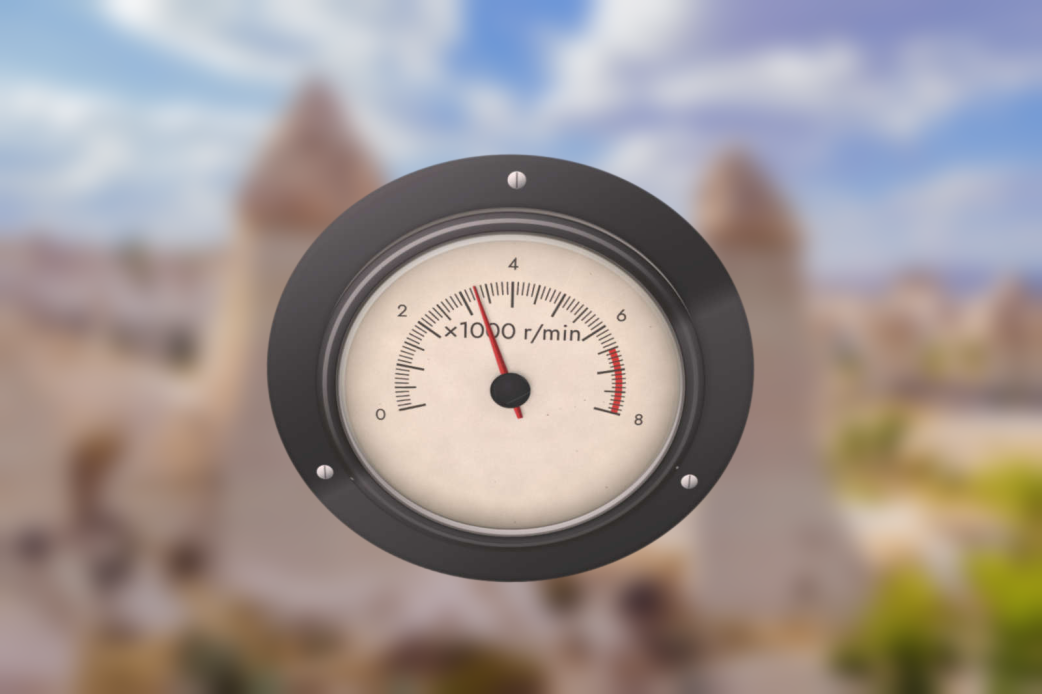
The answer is 3300 rpm
